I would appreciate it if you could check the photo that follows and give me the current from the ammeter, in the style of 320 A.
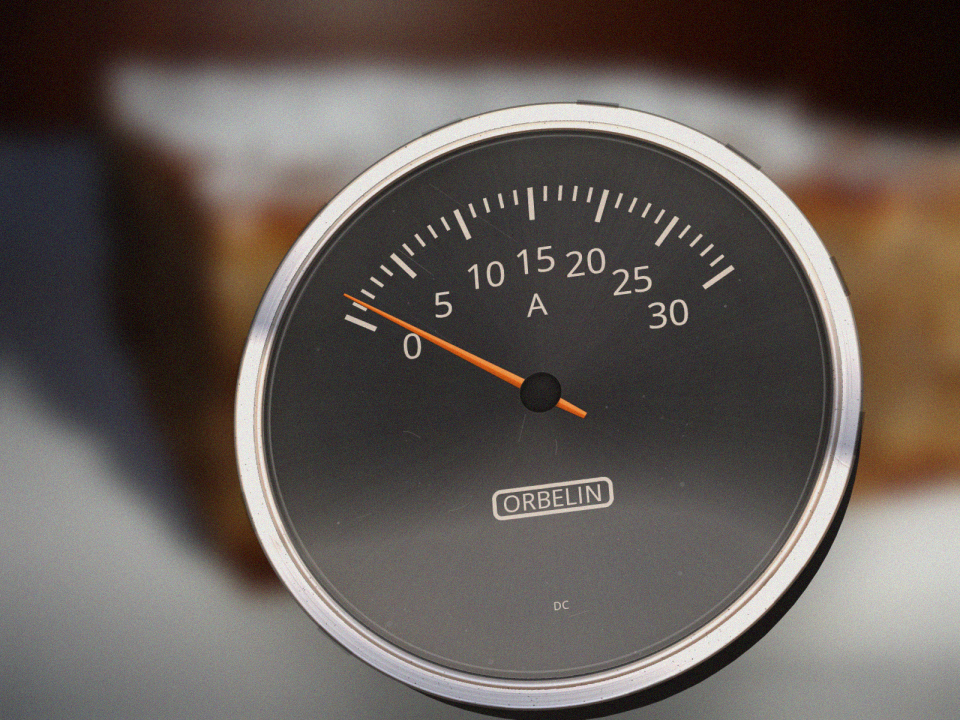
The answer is 1 A
